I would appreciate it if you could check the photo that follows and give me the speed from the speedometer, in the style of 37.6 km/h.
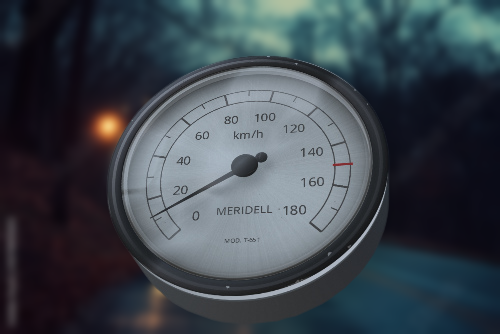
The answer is 10 km/h
